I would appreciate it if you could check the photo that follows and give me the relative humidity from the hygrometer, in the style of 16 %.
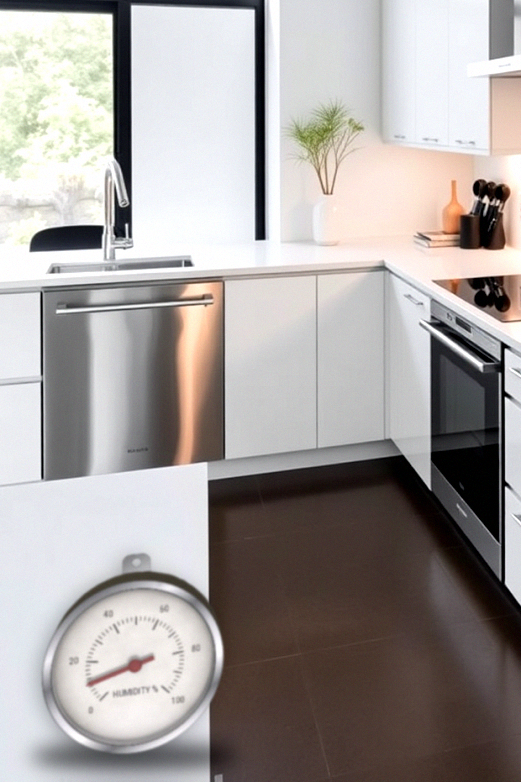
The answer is 10 %
